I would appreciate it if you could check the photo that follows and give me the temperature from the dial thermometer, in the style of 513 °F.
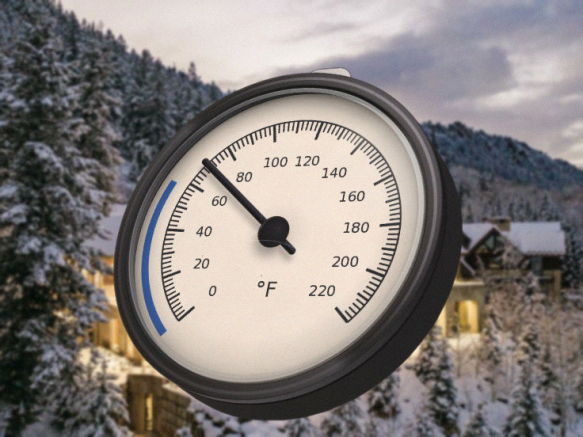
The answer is 70 °F
